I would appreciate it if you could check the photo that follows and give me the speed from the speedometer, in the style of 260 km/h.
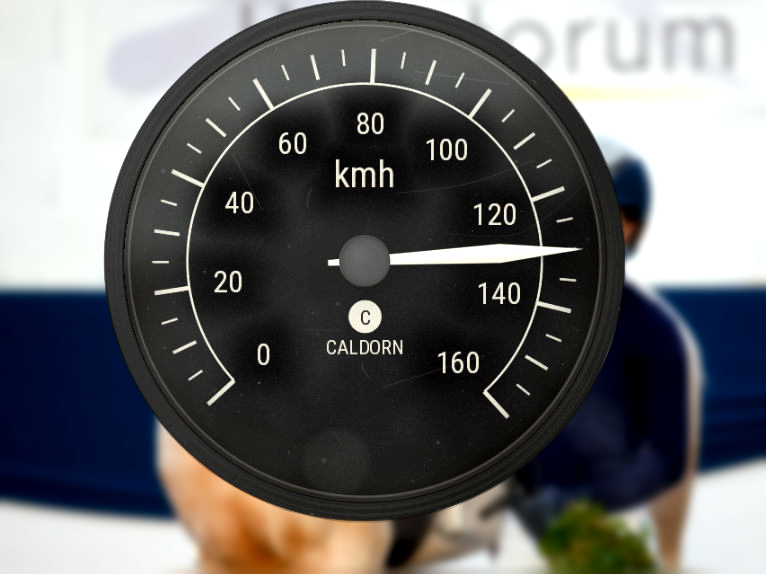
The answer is 130 km/h
